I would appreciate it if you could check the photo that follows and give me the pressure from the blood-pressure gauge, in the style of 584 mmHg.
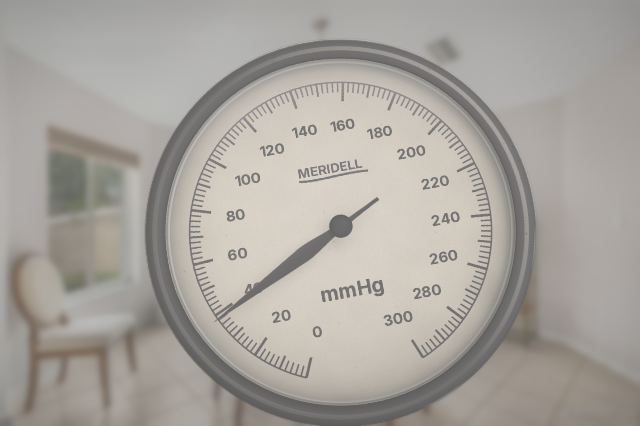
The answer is 38 mmHg
